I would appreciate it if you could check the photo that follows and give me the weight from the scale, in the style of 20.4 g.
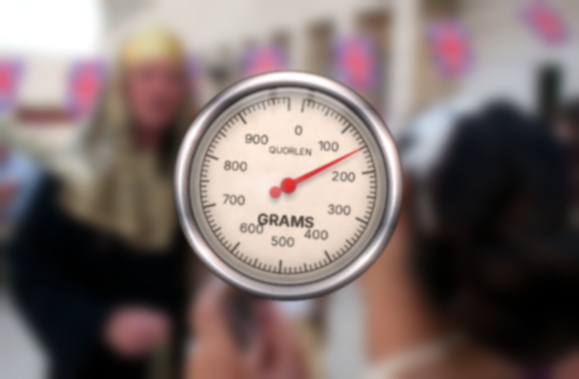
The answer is 150 g
